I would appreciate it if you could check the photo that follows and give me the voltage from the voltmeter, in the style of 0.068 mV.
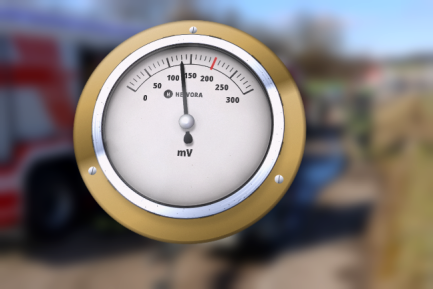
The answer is 130 mV
